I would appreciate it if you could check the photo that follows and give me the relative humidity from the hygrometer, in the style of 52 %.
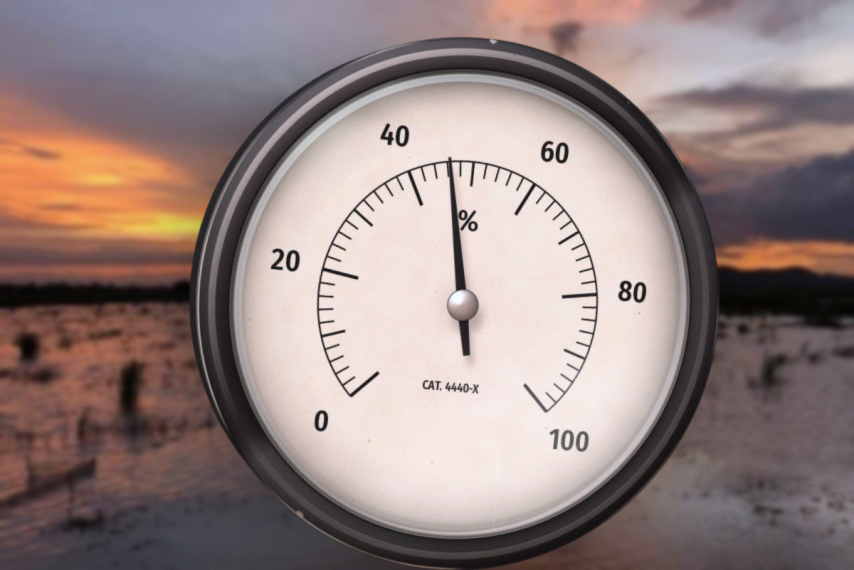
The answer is 46 %
